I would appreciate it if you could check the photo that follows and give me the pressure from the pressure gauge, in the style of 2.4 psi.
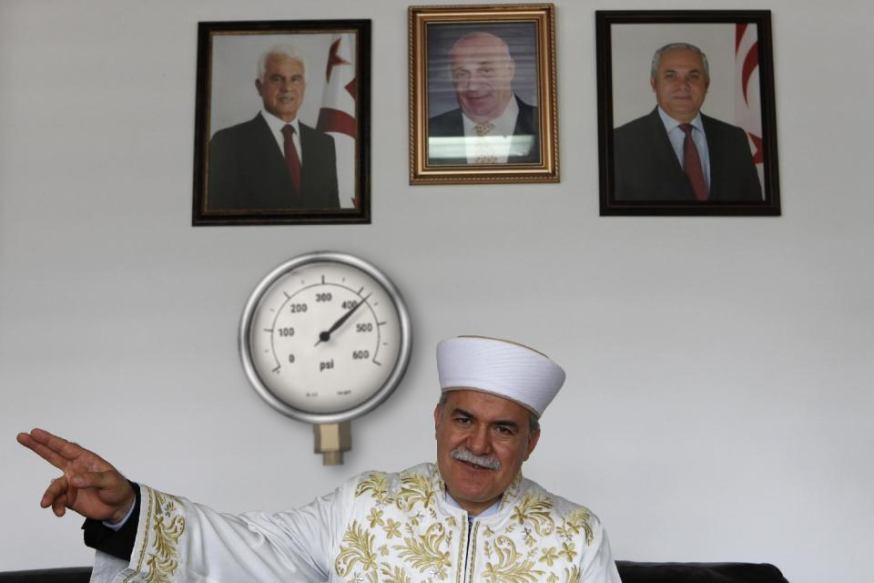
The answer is 425 psi
